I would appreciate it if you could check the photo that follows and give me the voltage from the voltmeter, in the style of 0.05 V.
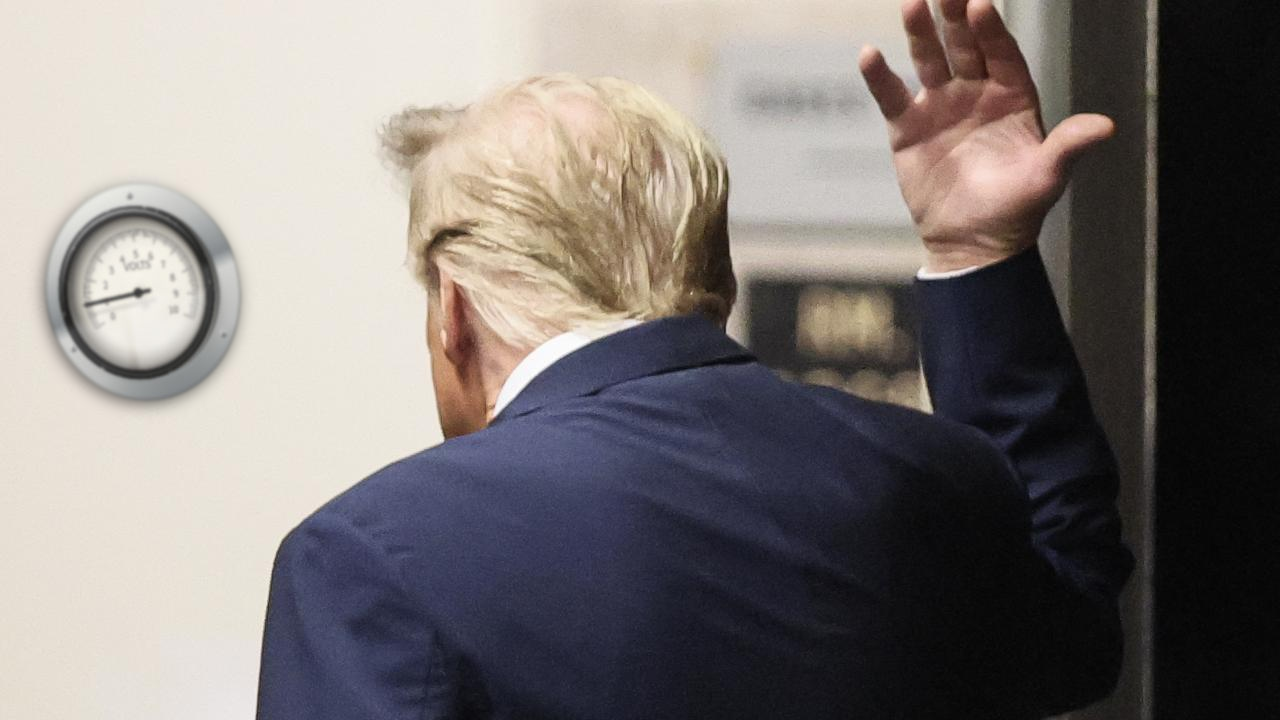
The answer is 1 V
